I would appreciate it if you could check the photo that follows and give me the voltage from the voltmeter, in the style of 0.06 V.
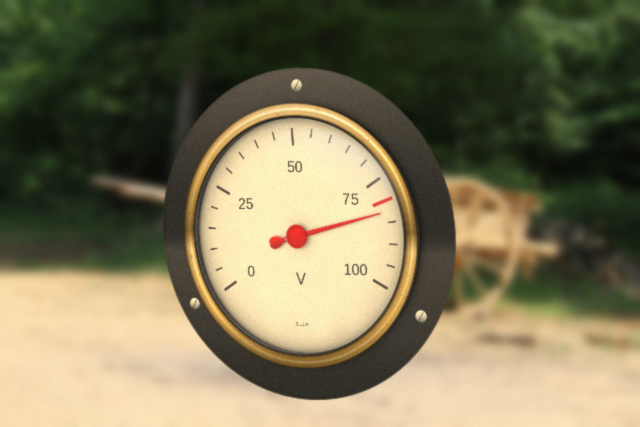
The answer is 82.5 V
